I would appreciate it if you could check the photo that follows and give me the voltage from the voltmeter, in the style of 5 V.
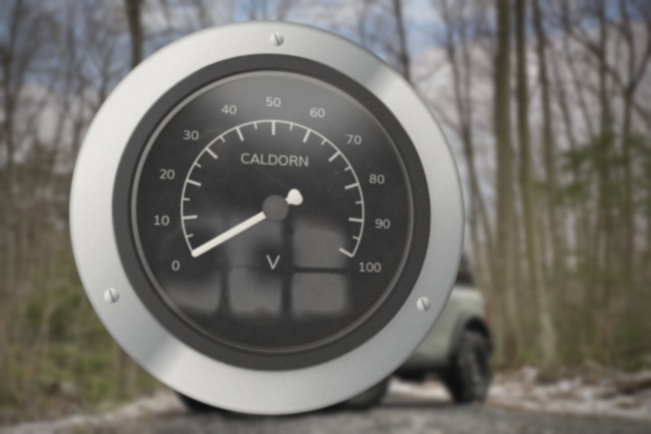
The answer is 0 V
